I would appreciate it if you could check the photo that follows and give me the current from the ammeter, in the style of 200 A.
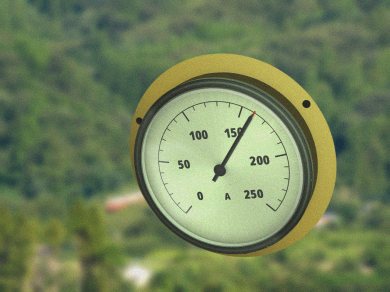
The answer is 160 A
